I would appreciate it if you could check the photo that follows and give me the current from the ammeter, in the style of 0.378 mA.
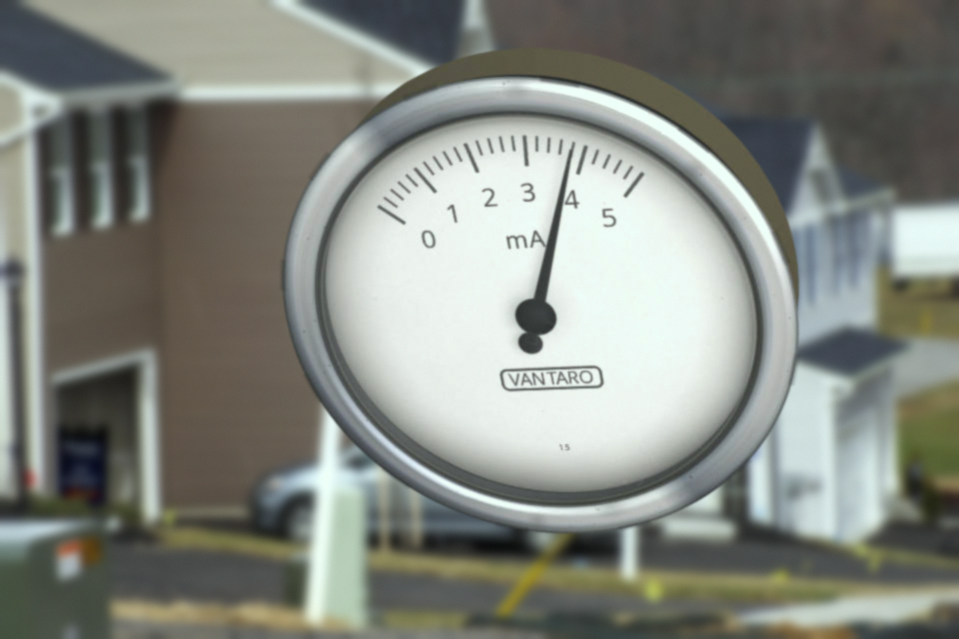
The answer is 3.8 mA
